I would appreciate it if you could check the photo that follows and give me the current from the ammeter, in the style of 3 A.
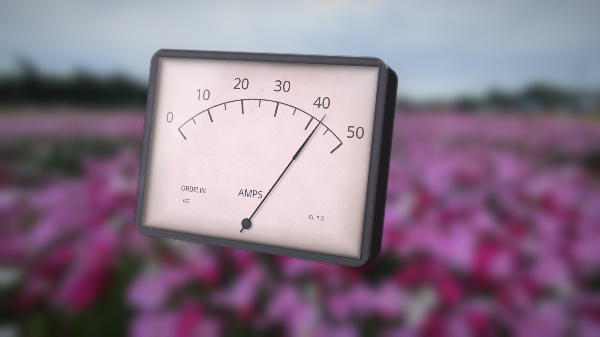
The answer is 42.5 A
